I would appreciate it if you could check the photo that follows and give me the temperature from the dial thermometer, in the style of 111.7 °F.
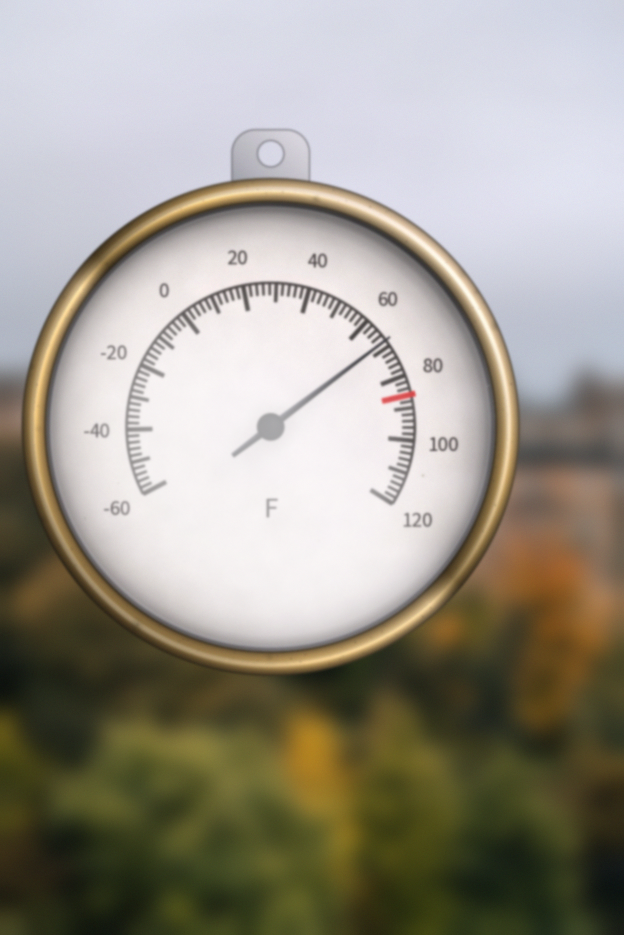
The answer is 68 °F
